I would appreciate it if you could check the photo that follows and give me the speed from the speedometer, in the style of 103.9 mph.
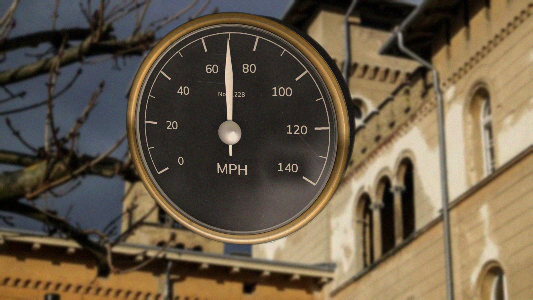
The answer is 70 mph
